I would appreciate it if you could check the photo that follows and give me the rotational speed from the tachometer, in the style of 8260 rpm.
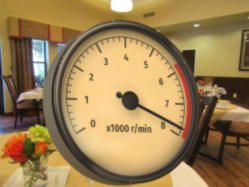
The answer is 7800 rpm
